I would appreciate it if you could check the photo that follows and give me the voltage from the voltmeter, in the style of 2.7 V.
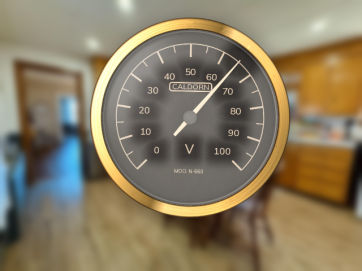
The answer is 65 V
